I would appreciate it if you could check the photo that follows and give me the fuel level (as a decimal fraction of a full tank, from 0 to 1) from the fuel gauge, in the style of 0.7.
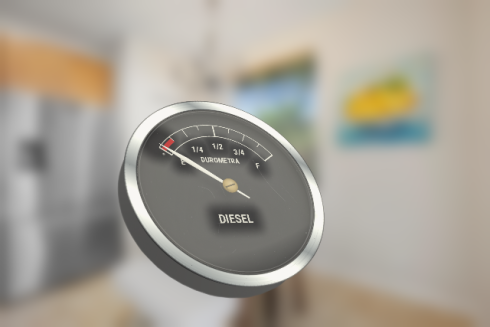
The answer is 0
